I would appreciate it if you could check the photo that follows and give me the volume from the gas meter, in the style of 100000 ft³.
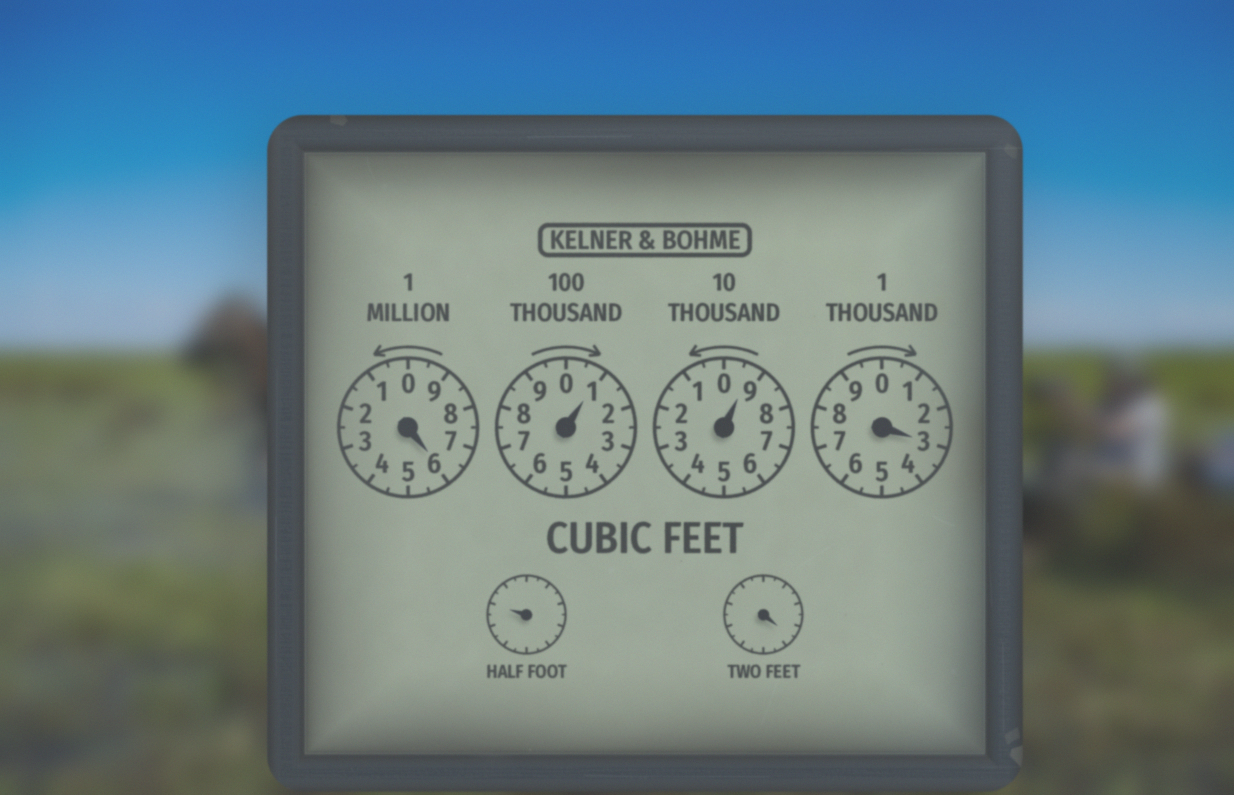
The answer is 609300 ft³
